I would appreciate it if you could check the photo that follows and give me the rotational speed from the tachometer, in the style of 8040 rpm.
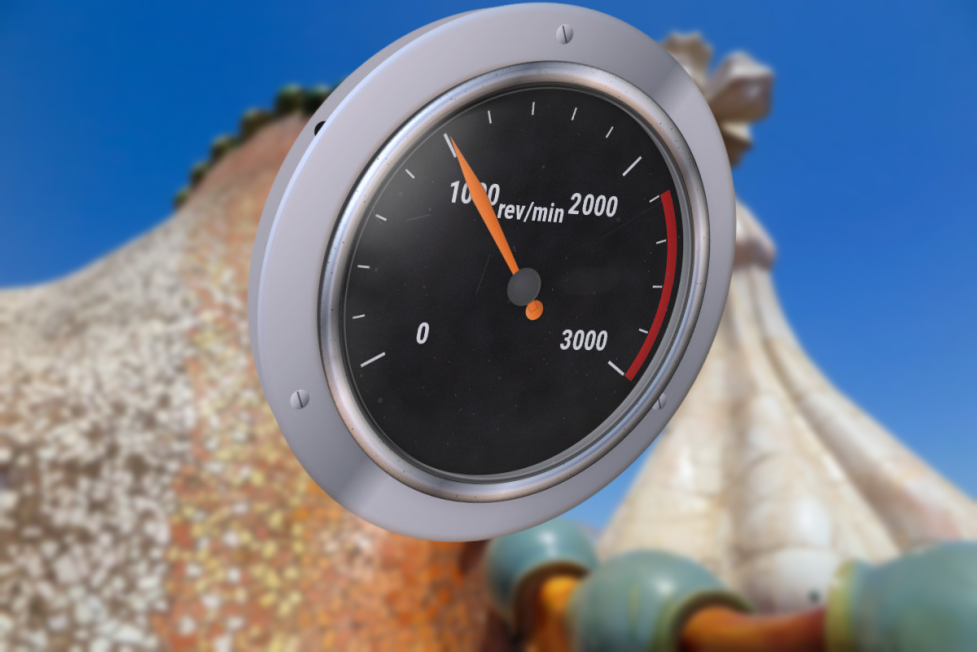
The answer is 1000 rpm
